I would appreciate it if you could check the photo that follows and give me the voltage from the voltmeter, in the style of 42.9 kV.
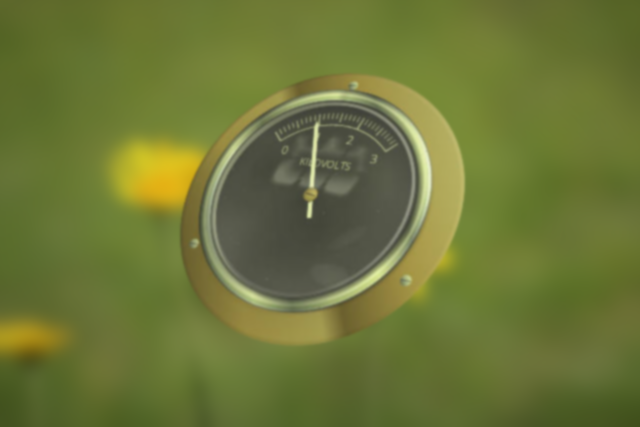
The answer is 1 kV
